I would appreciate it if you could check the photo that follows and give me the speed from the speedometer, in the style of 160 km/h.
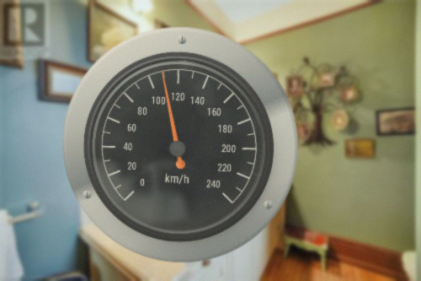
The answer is 110 km/h
